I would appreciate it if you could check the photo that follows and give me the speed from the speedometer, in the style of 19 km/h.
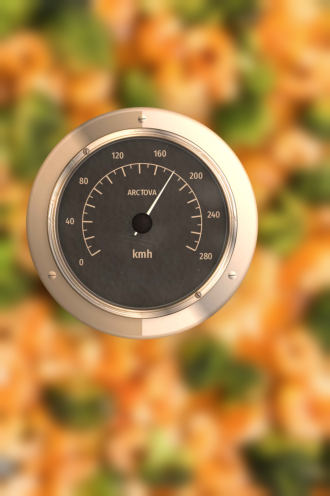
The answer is 180 km/h
